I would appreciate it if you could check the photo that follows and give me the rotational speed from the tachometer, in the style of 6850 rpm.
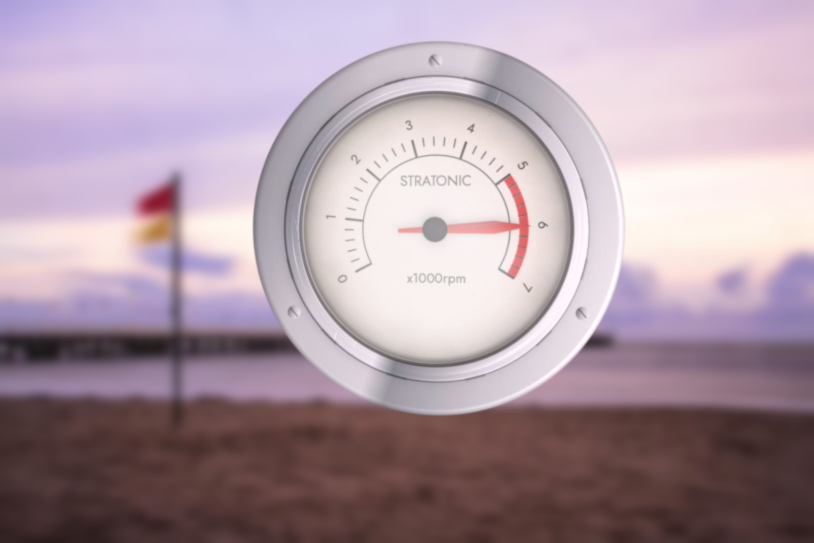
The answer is 6000 rpm
